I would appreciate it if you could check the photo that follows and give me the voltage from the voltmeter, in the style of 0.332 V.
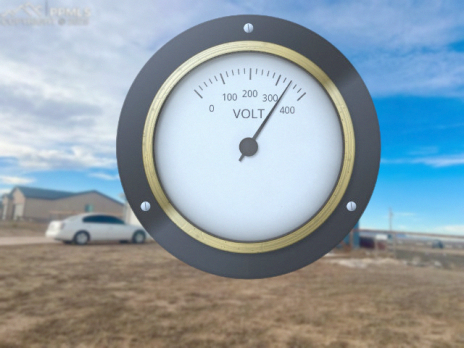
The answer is 340 V
